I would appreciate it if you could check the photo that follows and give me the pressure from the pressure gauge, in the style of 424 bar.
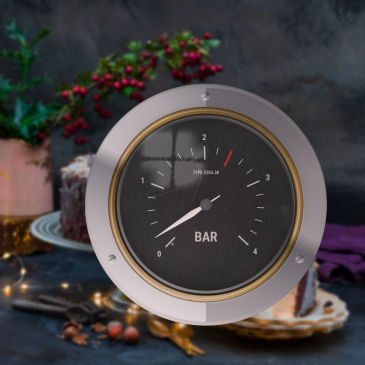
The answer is 0.2 bar
